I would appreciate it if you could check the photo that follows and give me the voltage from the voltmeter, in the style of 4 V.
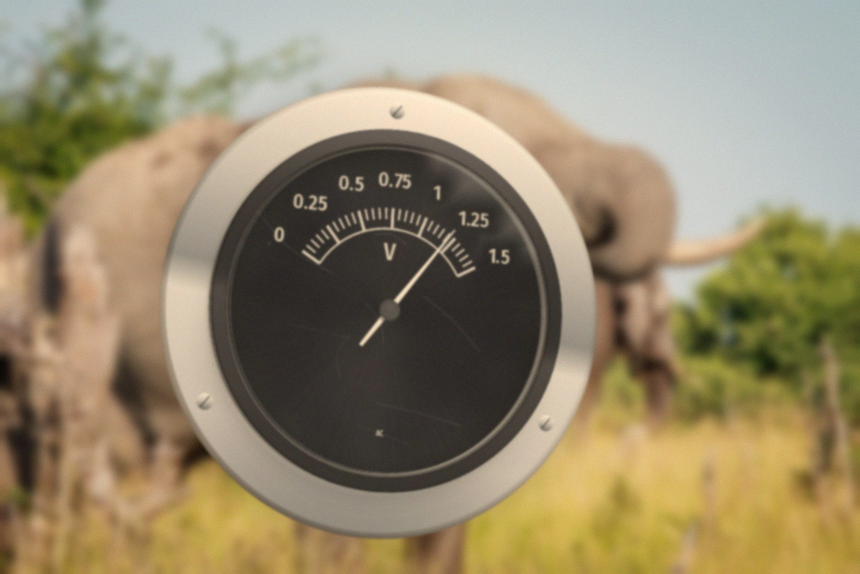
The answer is 1.2 V
